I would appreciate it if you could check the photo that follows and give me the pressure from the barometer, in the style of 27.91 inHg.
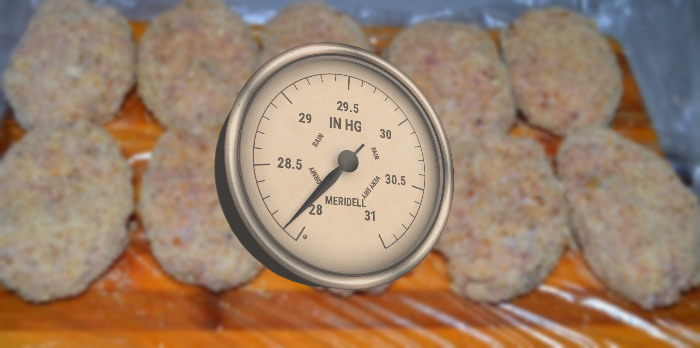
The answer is 28.1 inHg
